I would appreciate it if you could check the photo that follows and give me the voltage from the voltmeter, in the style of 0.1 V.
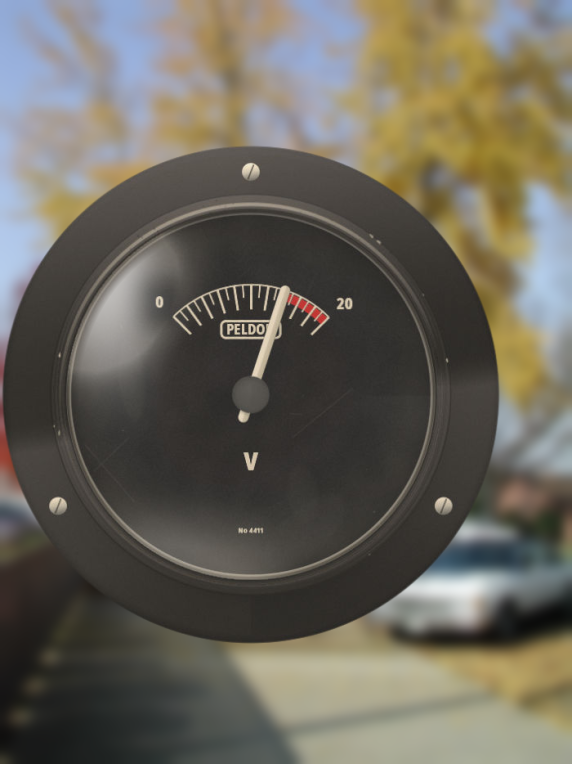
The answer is 14 V
